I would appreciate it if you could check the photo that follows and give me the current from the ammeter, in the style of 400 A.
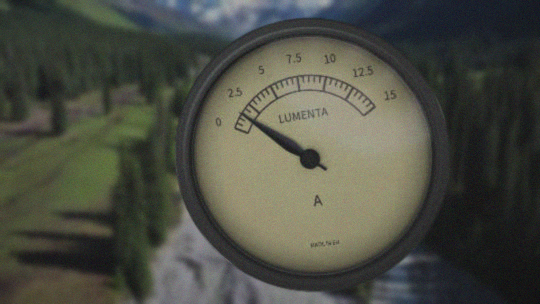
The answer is 1.5 A
